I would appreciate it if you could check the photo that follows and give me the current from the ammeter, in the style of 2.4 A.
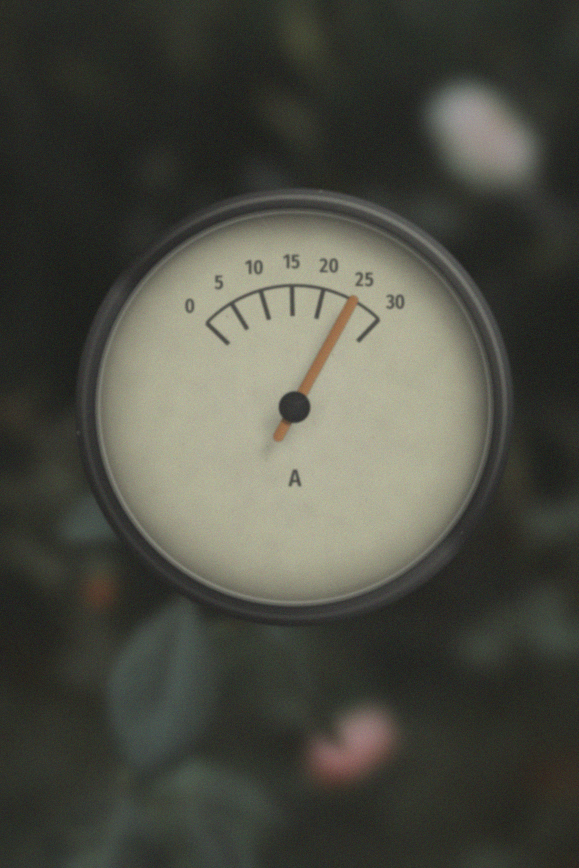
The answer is 25 A
